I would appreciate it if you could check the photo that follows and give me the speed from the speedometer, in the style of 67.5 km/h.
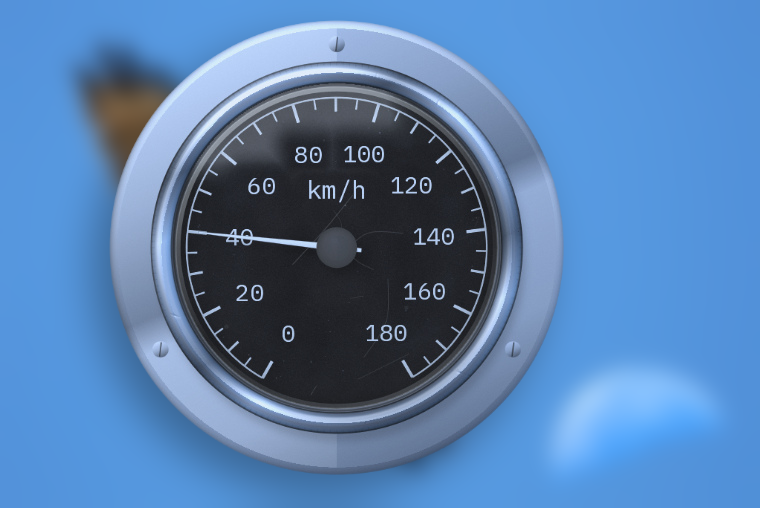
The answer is 40 km/h
